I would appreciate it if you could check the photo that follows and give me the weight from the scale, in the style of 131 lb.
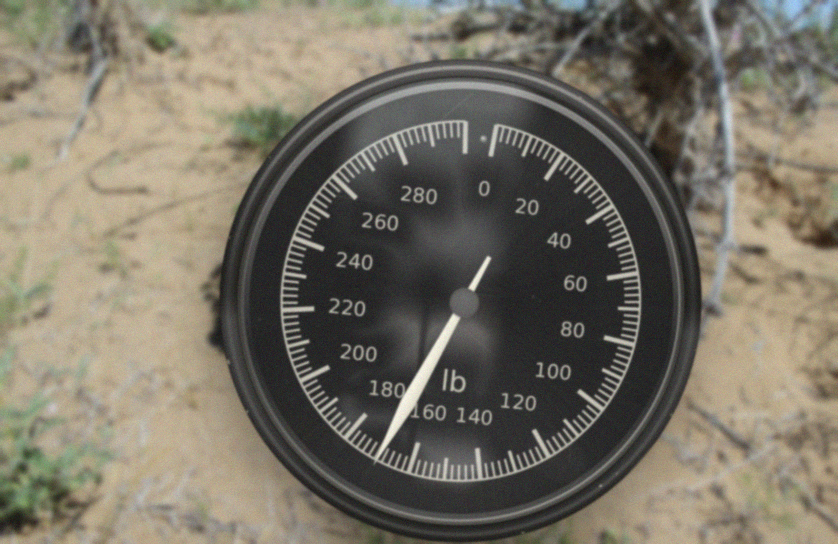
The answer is 170 lb
